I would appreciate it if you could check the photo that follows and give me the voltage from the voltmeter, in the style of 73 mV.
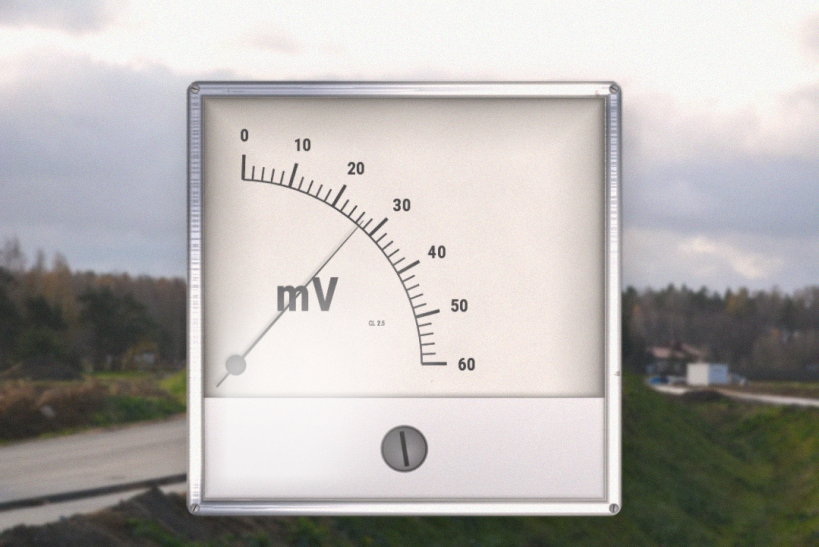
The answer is 27 mV
